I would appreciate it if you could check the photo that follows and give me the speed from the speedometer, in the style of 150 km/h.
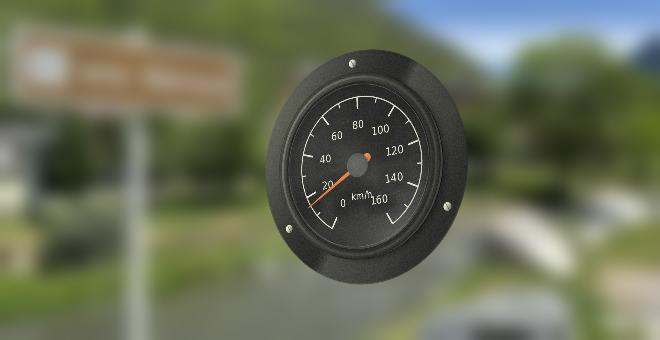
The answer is 15 km/h
